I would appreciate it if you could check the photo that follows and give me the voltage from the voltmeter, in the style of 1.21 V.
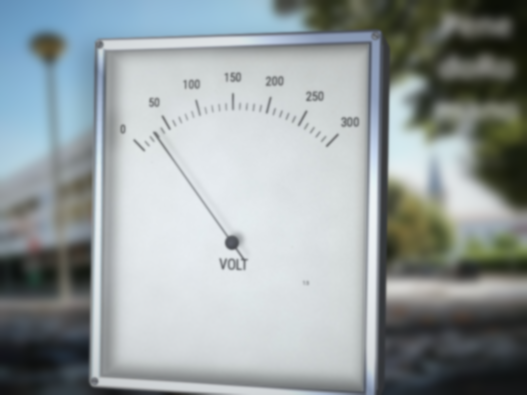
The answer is 30 V
